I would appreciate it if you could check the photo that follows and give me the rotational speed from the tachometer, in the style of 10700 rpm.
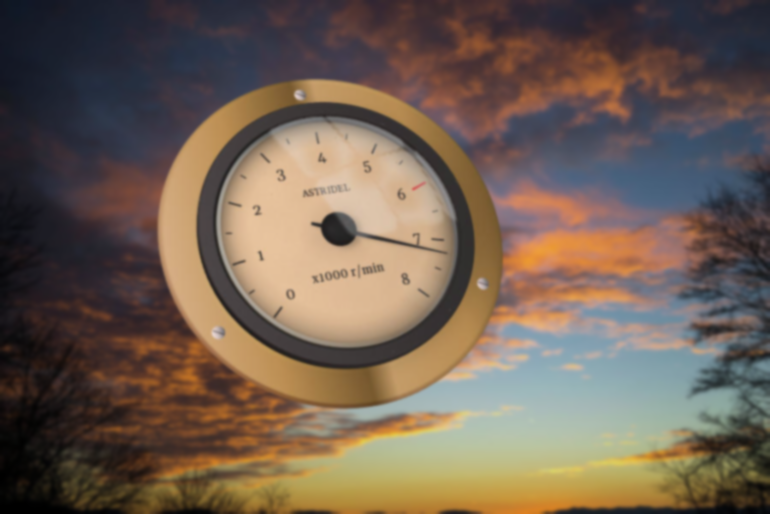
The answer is 7250 rpm
